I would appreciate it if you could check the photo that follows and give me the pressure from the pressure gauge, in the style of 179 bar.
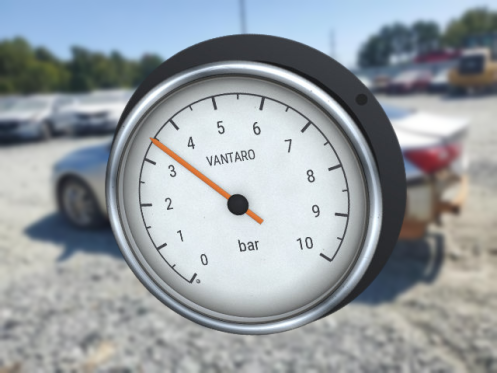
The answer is 3.5 bar
